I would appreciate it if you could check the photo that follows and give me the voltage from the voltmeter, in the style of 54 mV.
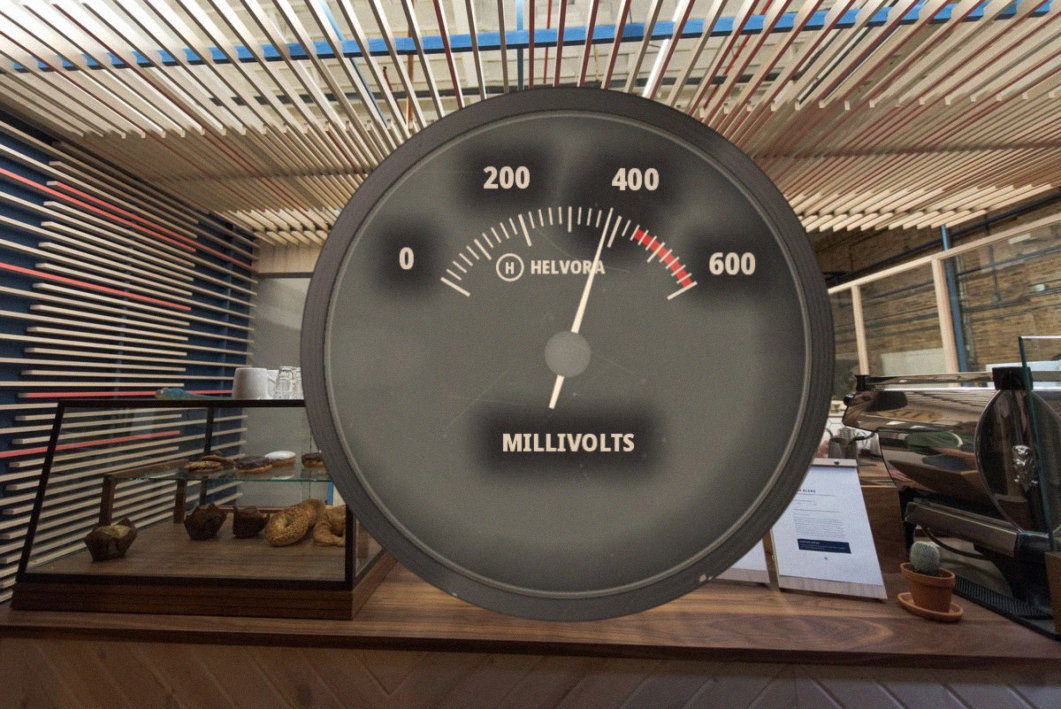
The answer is 380 mV
